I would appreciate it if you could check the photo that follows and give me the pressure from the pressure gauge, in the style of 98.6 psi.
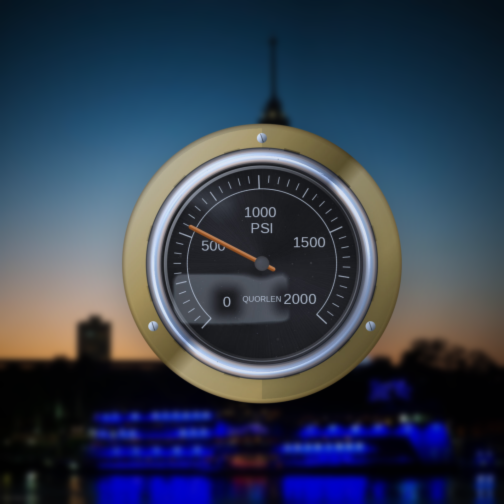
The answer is 550 psi
